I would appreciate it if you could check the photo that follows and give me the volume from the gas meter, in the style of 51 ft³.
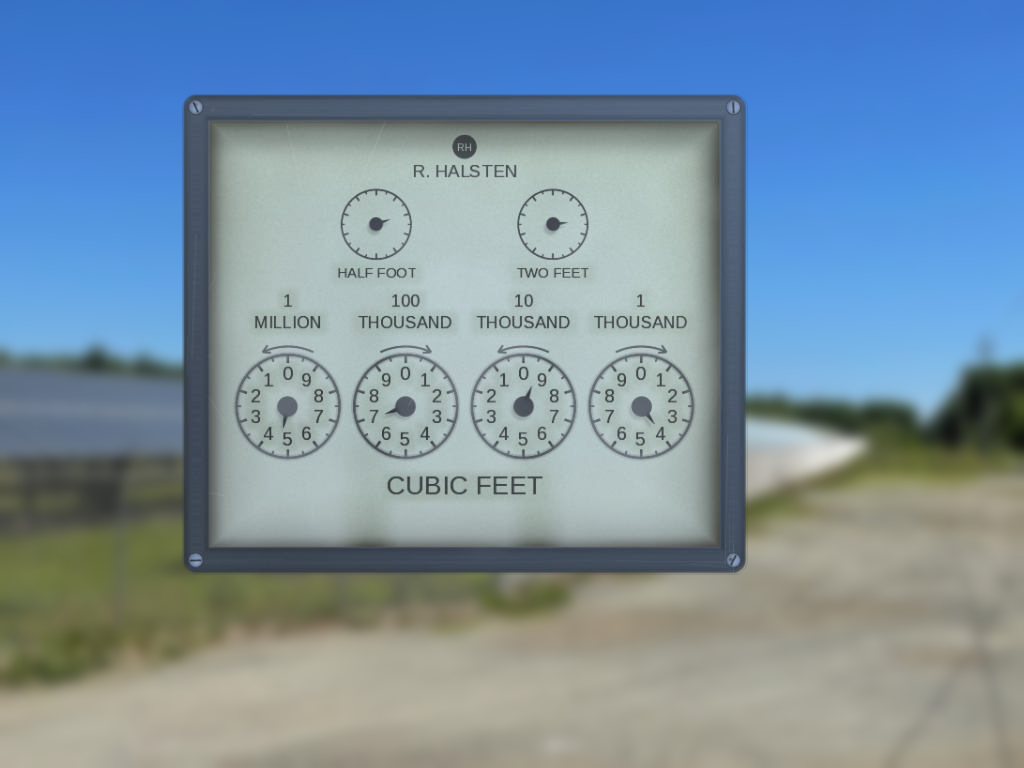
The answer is 469400 ft³
